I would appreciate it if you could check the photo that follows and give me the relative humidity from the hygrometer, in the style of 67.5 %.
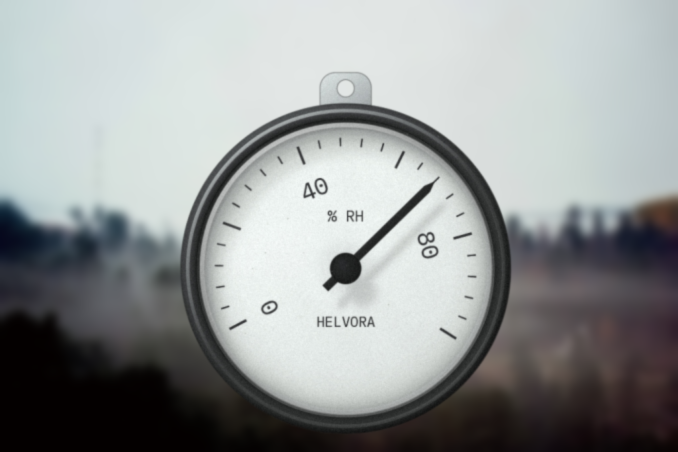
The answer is 68 %
